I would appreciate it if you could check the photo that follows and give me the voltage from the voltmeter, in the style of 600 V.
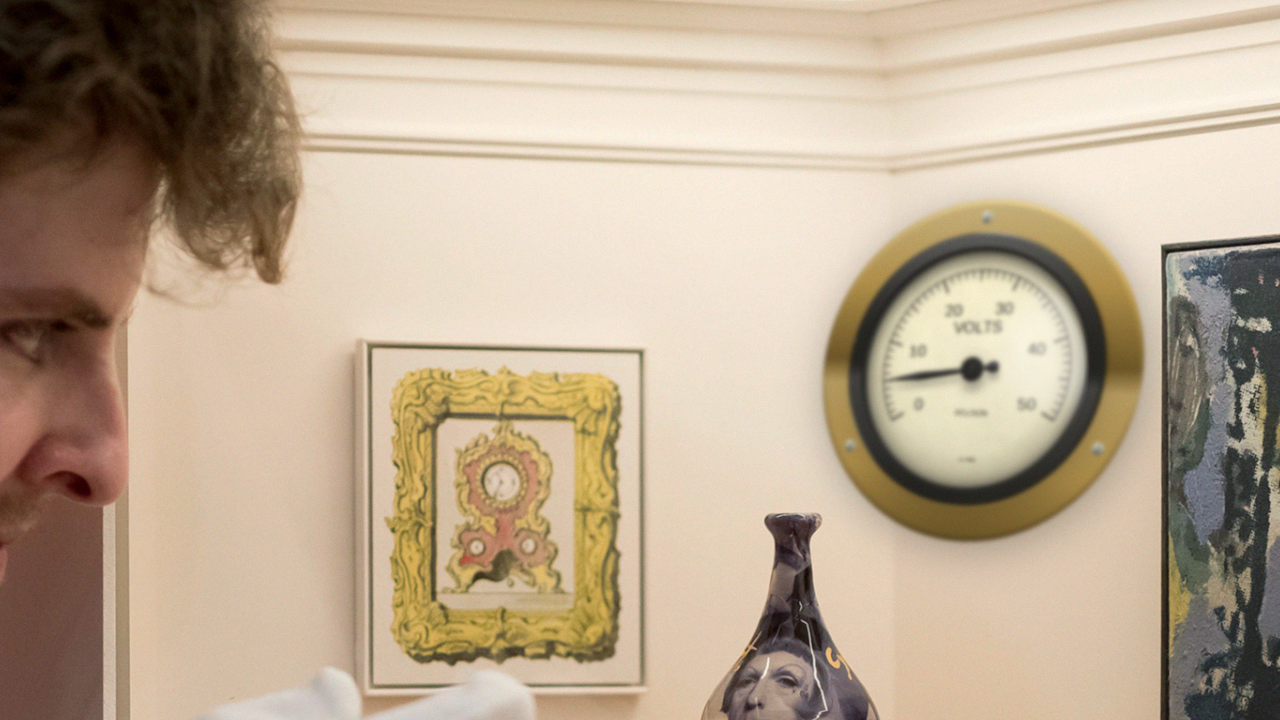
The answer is 5 V
